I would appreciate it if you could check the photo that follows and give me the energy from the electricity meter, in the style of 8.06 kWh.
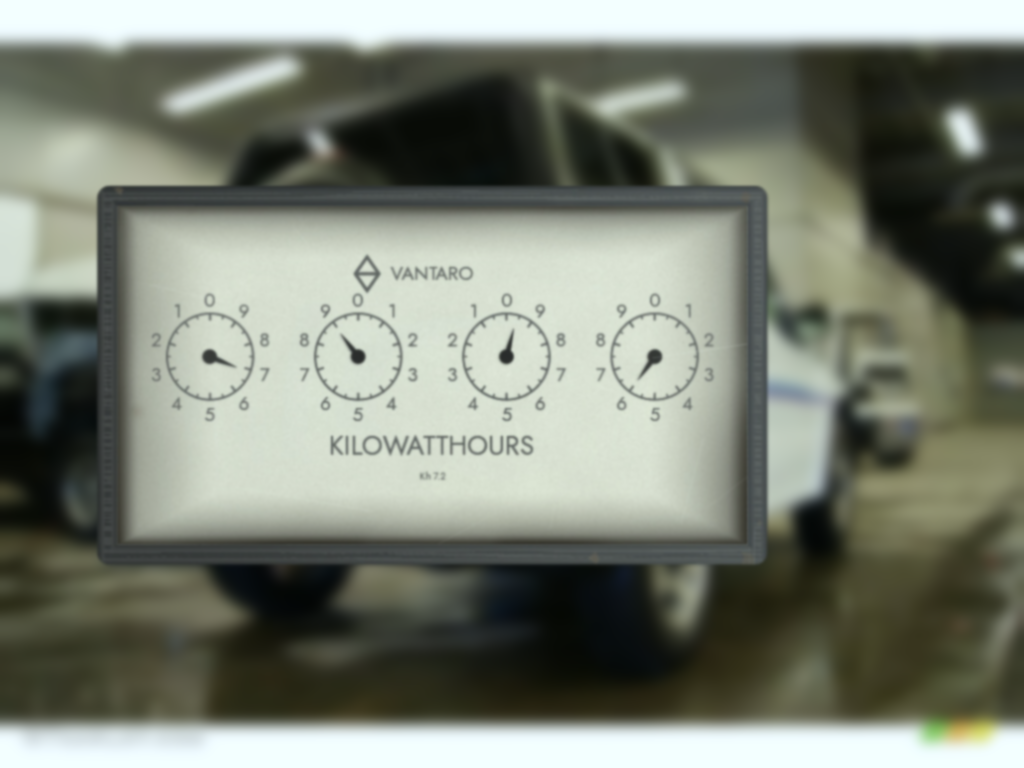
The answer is 6896 kWh
